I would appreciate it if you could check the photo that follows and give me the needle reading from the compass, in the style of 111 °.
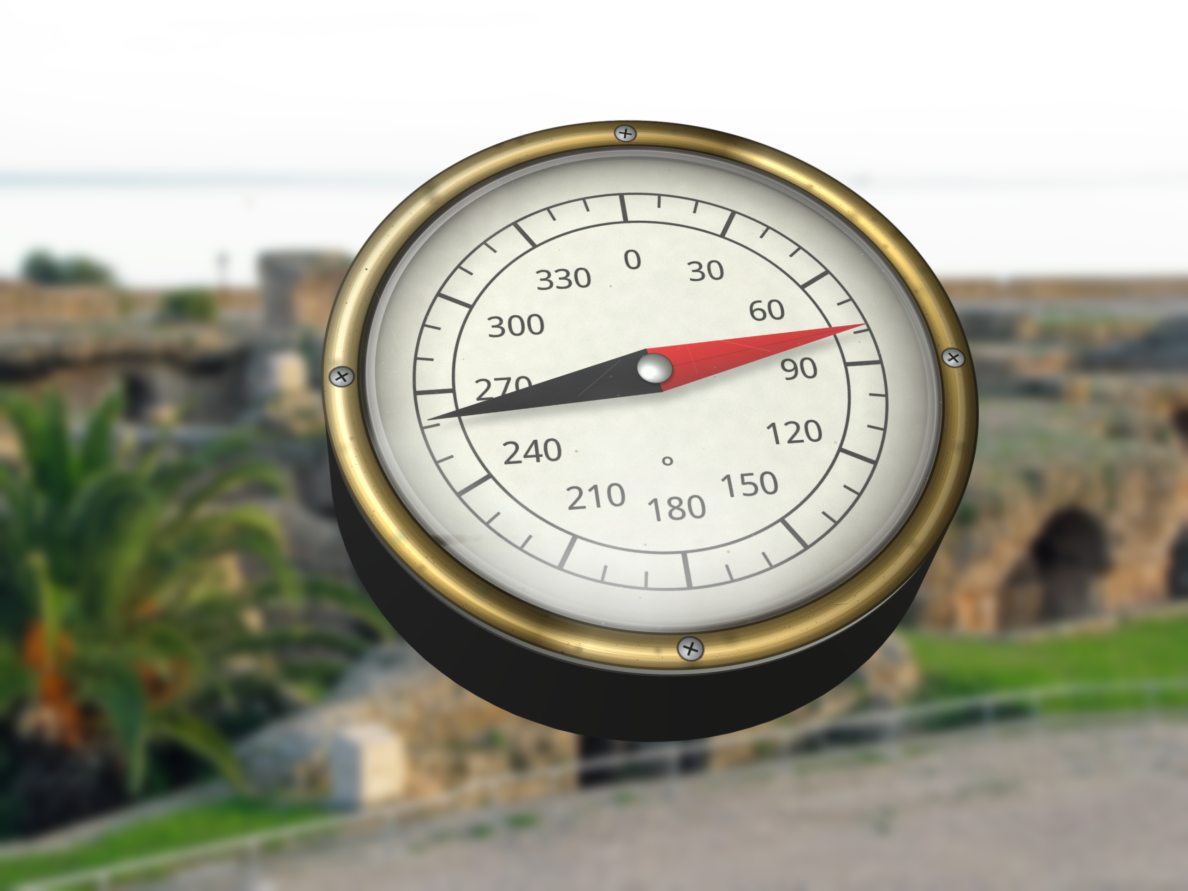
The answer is 80 °
